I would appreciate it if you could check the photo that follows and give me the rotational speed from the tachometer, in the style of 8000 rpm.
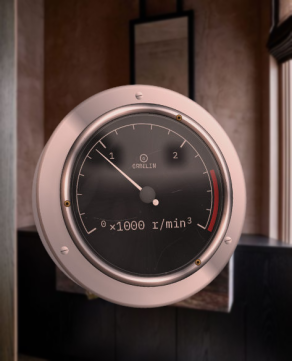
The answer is 900 rpm
